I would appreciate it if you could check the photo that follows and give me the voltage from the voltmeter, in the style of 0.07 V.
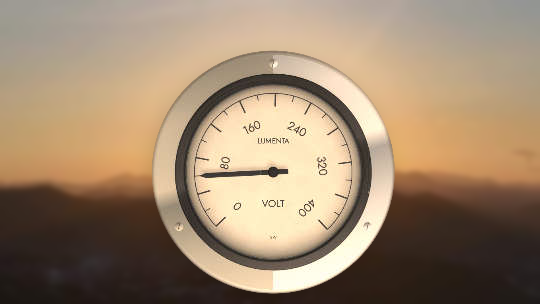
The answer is 60 V
